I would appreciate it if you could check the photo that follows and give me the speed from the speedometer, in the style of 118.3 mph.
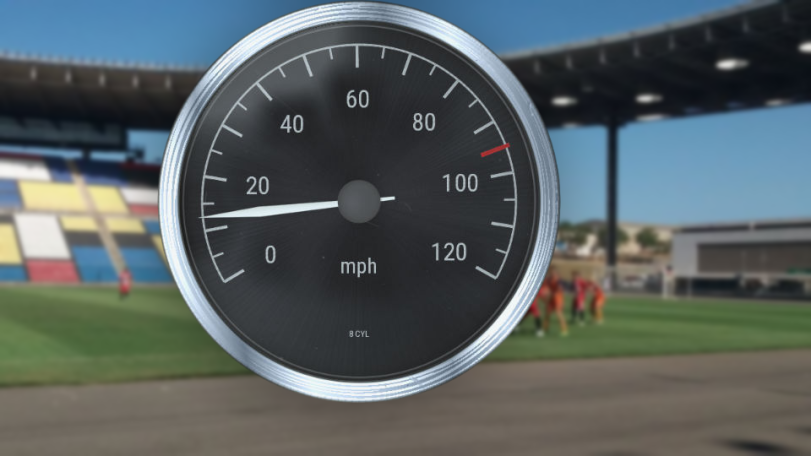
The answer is 12.5 mph
